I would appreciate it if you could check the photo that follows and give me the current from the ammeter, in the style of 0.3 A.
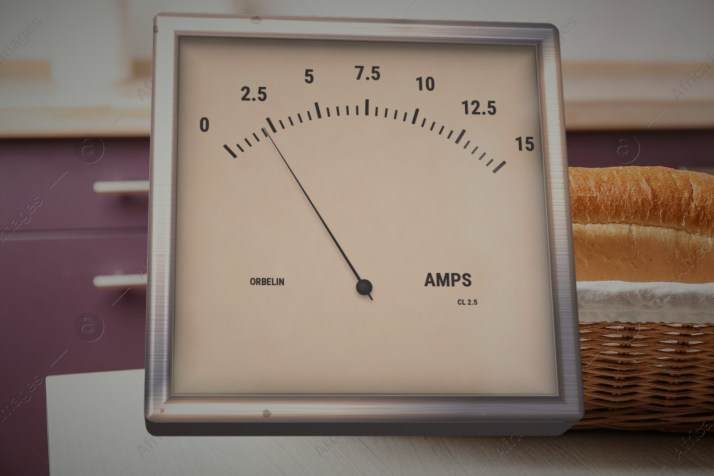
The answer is 2 A
